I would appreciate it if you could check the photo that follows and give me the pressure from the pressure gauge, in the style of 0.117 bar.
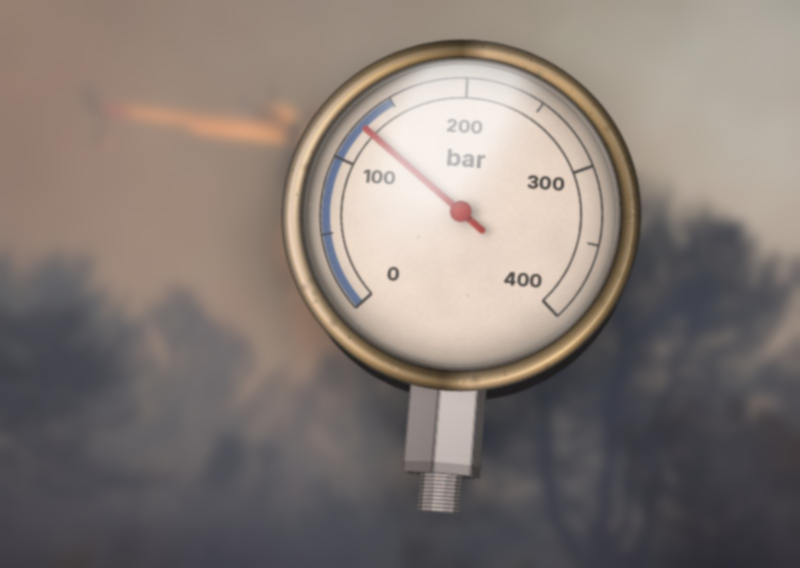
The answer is 125 bar
